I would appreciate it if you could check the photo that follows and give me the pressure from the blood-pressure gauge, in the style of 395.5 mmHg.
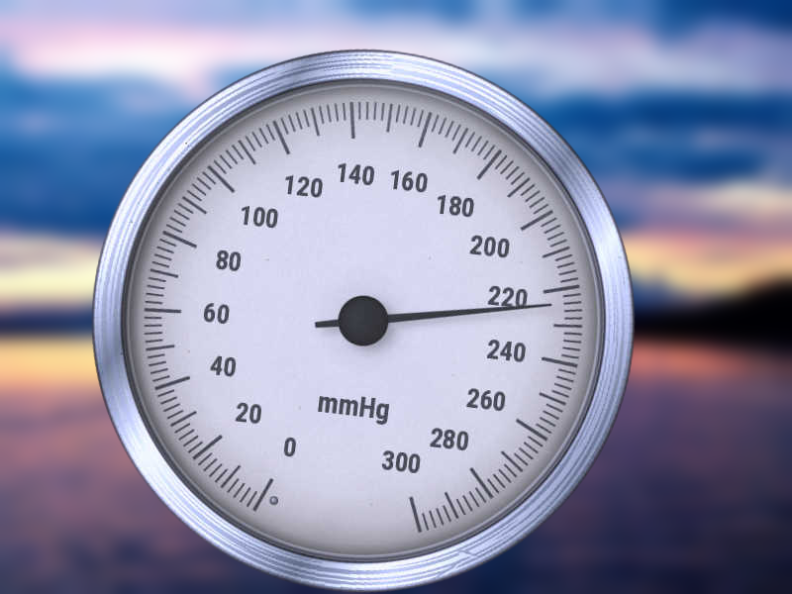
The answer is 224 mmHg
